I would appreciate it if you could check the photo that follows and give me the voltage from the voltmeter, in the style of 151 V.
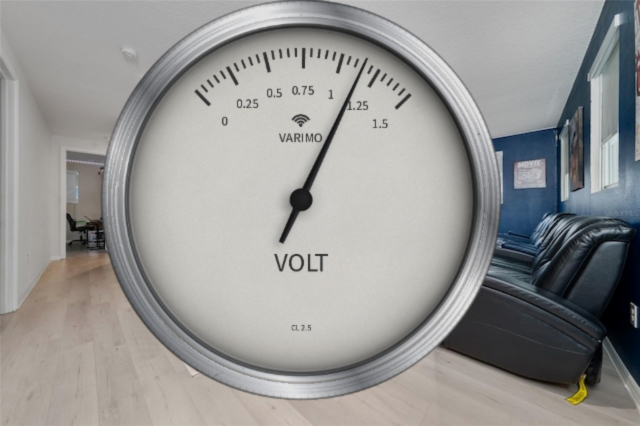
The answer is 1.15 V
